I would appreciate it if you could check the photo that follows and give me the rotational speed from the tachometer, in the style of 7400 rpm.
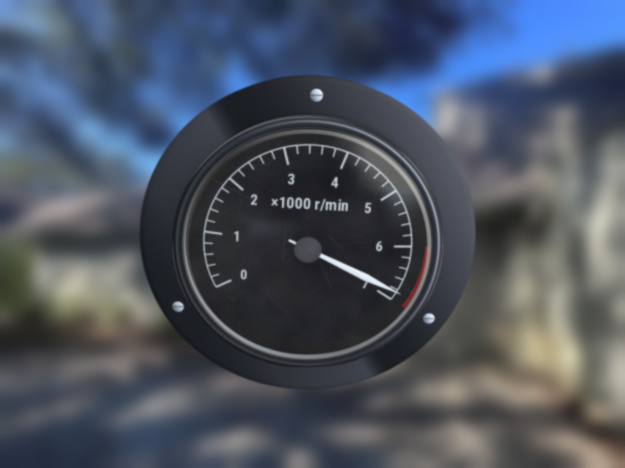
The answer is 6800 rpm
